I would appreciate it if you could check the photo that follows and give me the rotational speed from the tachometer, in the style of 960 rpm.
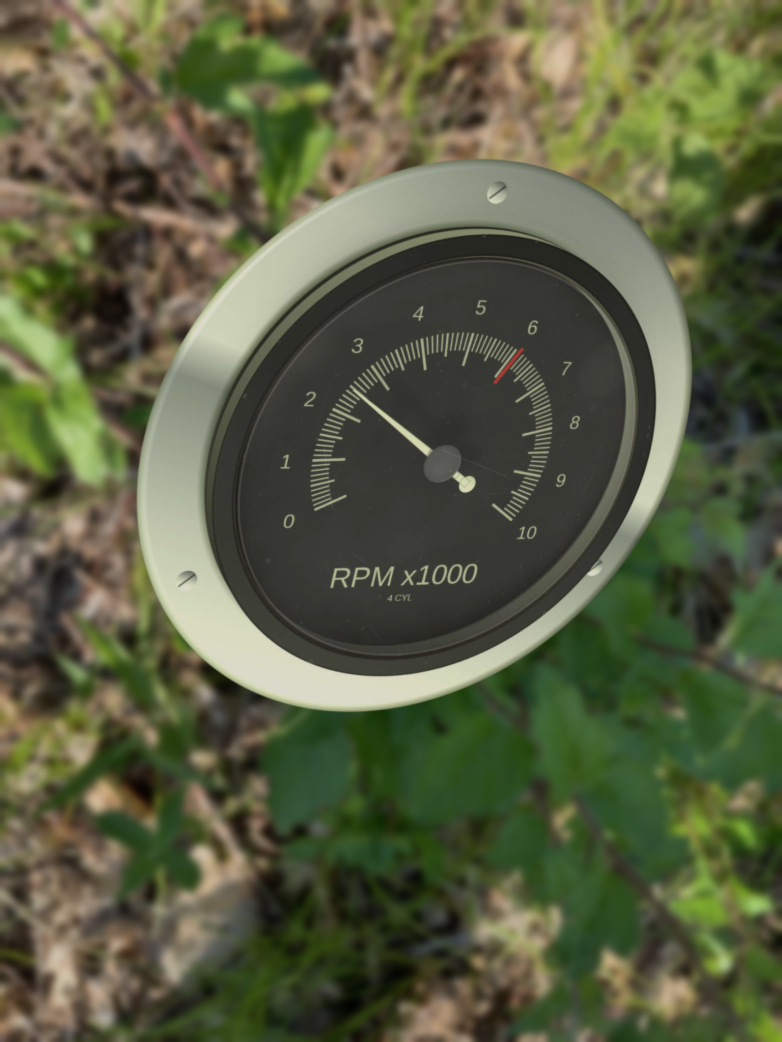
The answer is 2500 rpm
